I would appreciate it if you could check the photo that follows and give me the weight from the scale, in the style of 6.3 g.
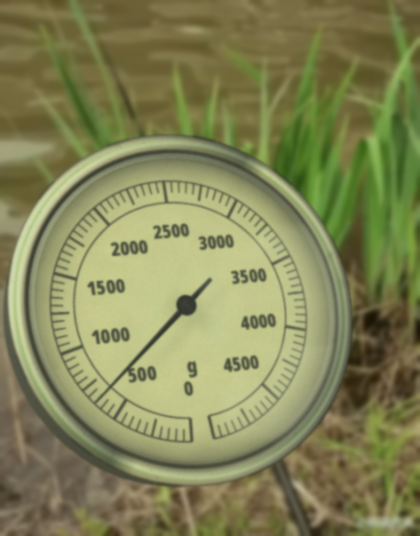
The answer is 650 g
